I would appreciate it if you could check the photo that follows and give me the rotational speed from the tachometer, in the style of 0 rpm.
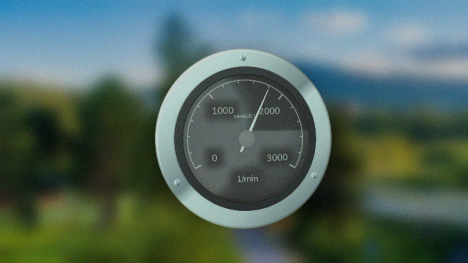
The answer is 1800 rpm
